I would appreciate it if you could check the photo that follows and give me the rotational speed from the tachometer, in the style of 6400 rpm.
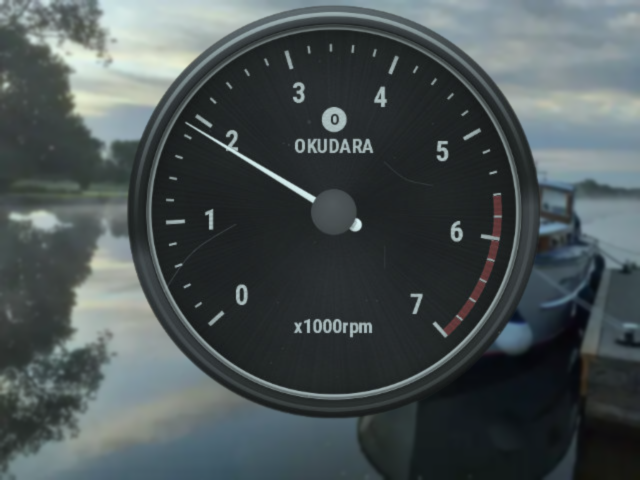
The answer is 1900 rpm
